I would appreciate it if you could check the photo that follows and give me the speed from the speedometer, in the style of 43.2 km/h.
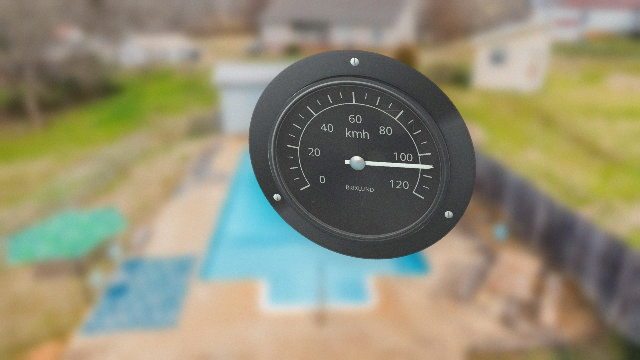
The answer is 105 km/h
